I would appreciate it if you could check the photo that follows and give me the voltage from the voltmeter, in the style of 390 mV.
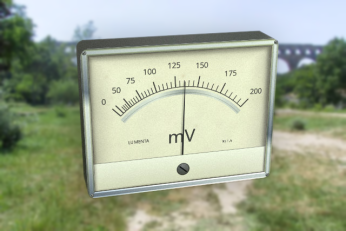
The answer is 135 mV
